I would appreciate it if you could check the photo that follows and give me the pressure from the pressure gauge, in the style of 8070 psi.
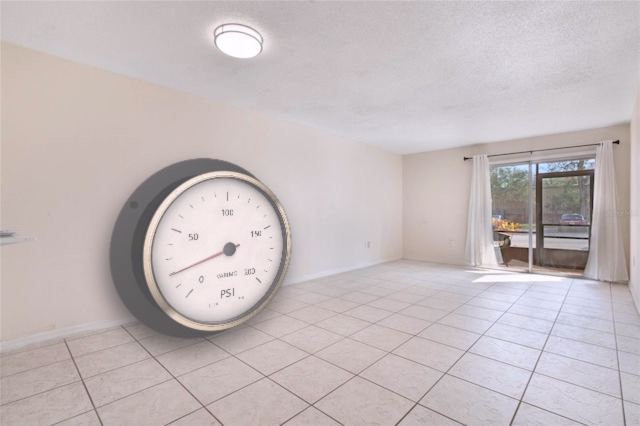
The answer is 20 psi
